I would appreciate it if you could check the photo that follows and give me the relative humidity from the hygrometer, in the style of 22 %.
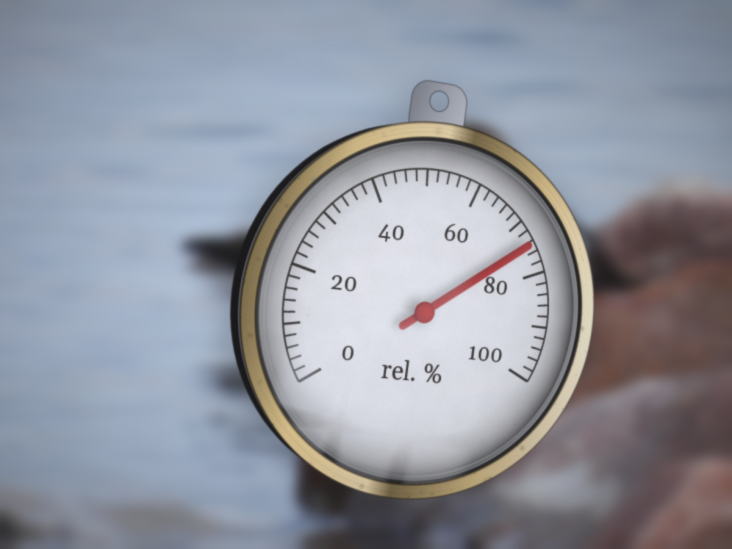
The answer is 74 %
